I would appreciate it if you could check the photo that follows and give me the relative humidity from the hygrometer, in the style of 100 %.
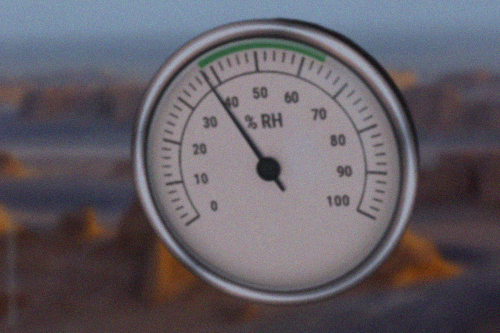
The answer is 38 %
